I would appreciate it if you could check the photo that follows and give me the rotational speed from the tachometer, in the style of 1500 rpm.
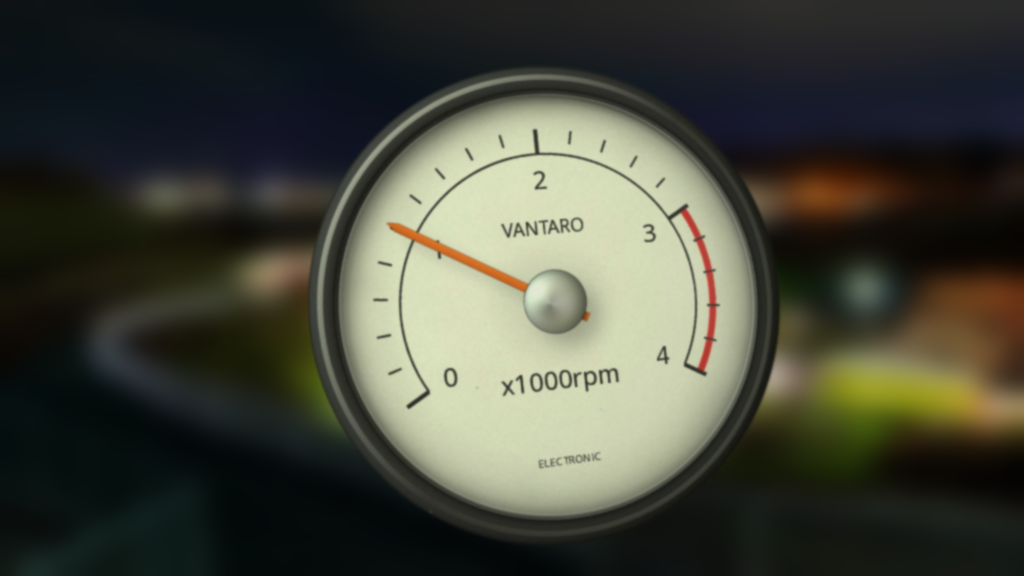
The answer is 1000 rpm
